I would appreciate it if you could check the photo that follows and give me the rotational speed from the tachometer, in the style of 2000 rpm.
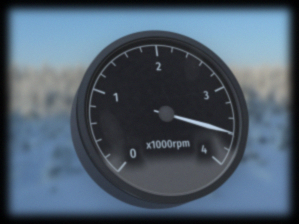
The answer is 3600 rpm
